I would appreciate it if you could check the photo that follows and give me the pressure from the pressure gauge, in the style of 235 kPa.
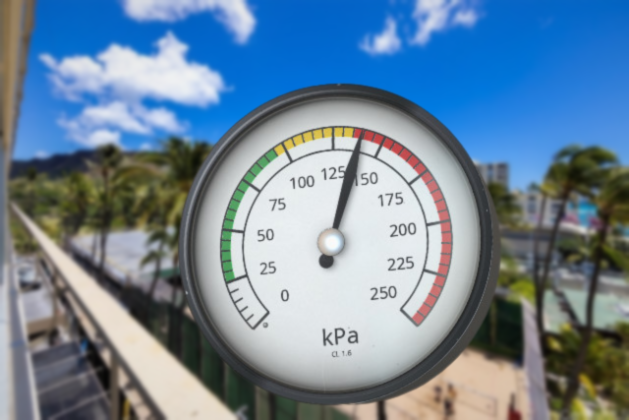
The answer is 140 kPa
